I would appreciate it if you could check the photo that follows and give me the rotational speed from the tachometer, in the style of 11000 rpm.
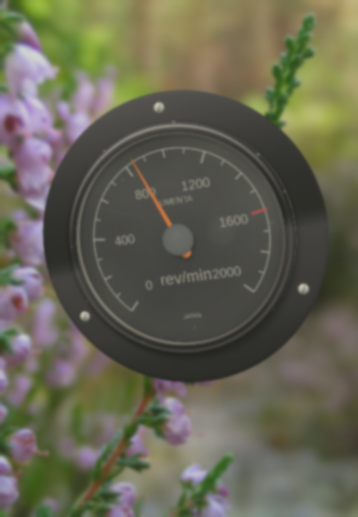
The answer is 850 rpm
